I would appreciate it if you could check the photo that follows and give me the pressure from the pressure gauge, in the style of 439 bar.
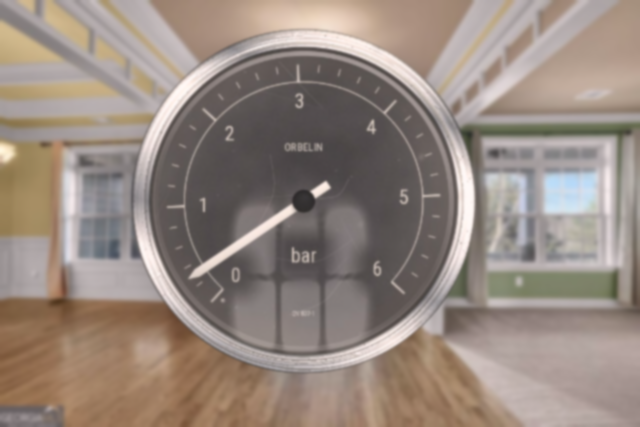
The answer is 0.3 bar
